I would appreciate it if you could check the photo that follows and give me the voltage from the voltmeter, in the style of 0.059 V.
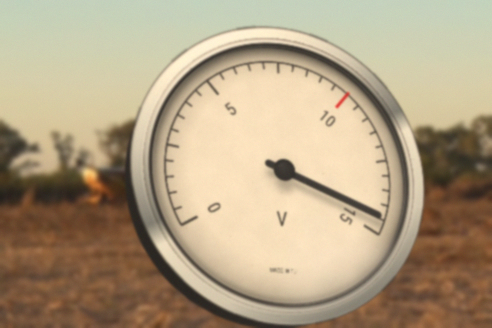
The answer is 14.5 V
